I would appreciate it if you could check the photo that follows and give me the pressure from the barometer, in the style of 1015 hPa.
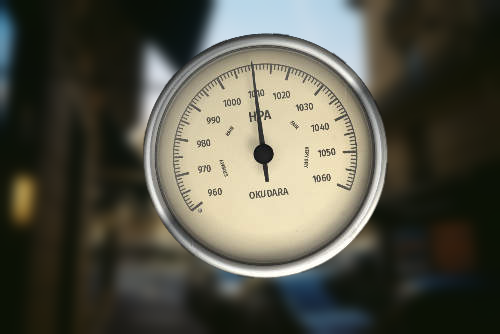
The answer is 1010 hPa
